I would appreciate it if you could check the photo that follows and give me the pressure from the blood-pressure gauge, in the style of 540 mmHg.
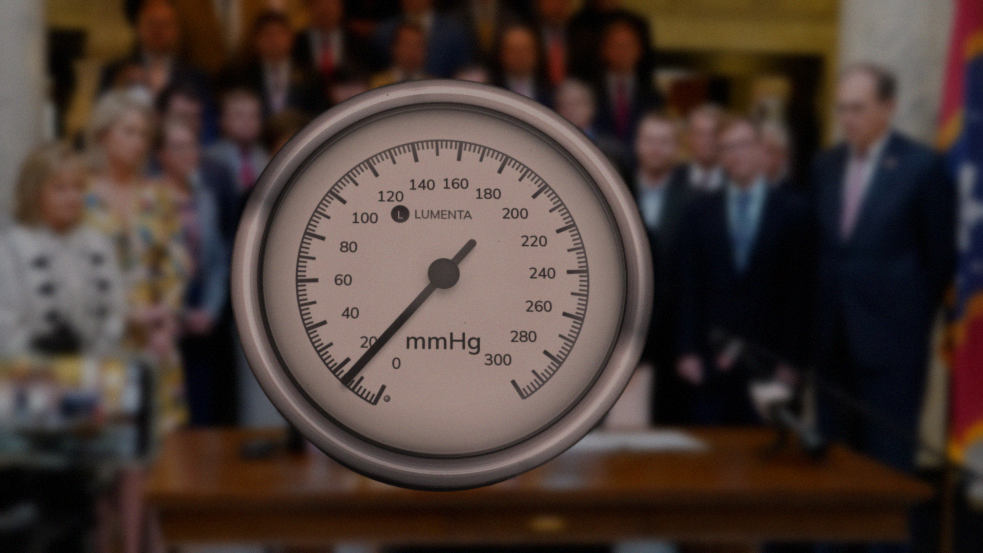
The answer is 14 mmHg
